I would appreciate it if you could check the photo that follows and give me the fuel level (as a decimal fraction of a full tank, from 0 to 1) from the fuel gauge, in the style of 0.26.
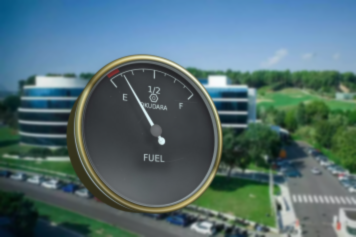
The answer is 0.125
